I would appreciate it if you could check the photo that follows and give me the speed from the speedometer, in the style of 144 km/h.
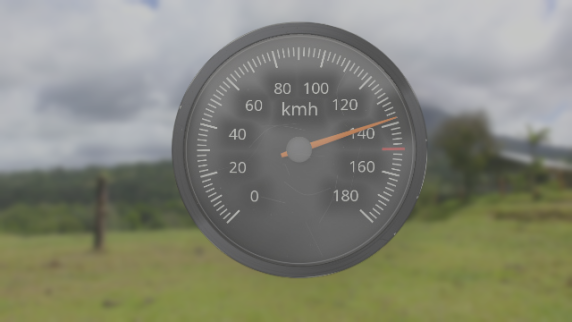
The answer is 138 km/h
